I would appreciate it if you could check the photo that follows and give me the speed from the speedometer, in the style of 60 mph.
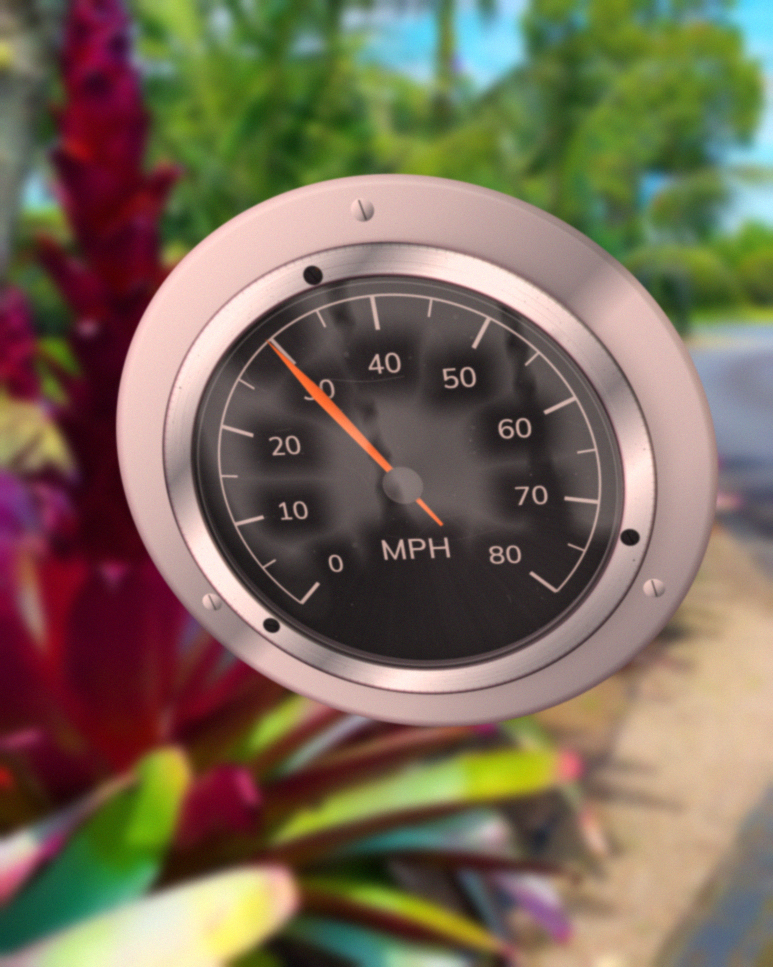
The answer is 30 mph
